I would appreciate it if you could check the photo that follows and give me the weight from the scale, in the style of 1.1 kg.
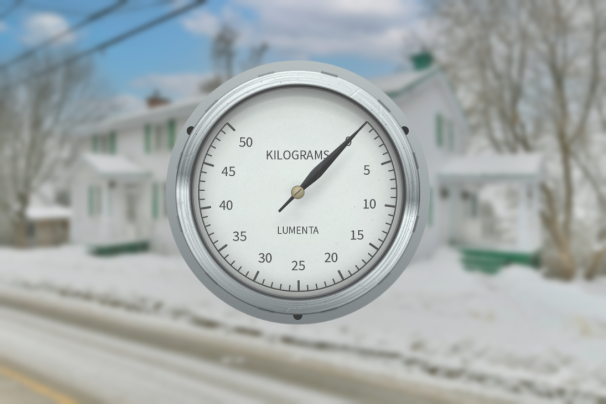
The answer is 0 kg
